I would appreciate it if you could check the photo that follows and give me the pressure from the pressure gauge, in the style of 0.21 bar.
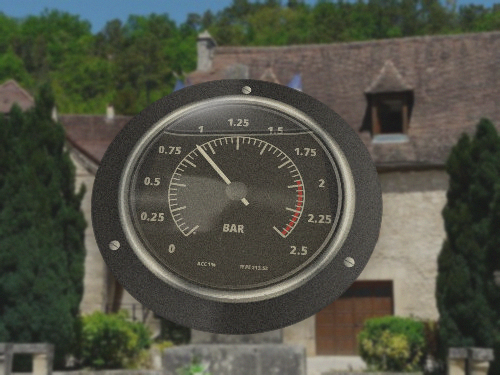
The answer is 0.9 bar
